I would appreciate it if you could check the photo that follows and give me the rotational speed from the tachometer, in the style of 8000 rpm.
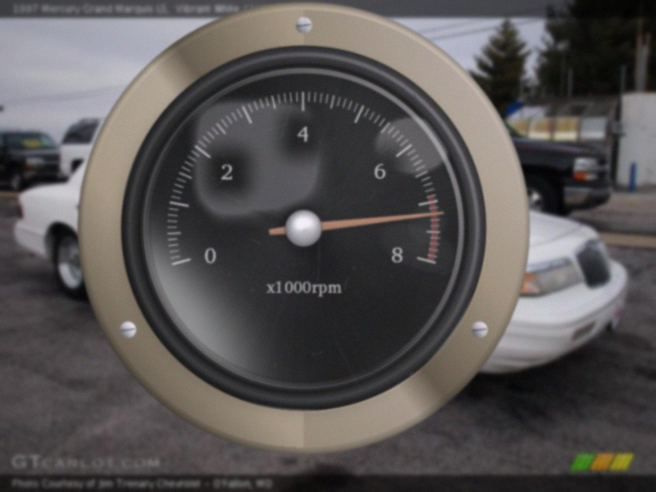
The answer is 7200 rpm
